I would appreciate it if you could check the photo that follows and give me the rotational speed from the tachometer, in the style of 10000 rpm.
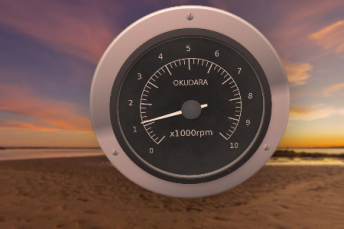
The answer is 1200 rpm
